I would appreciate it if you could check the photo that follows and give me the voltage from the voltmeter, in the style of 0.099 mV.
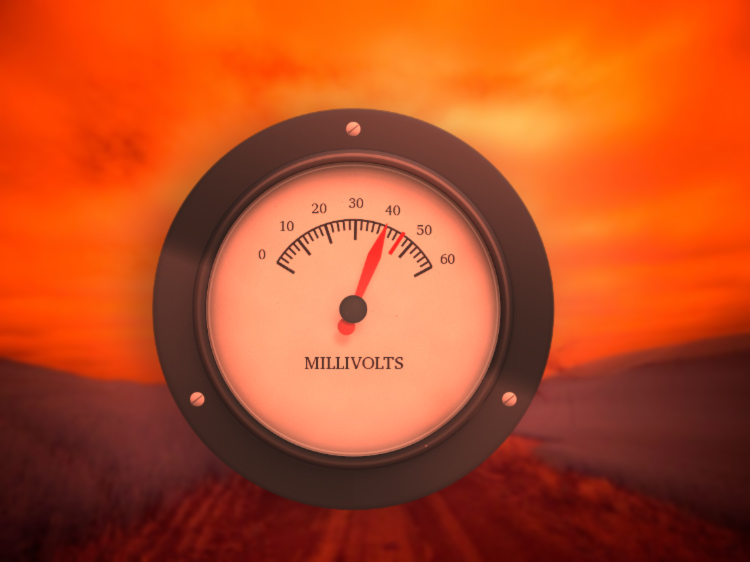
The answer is 40 mV
